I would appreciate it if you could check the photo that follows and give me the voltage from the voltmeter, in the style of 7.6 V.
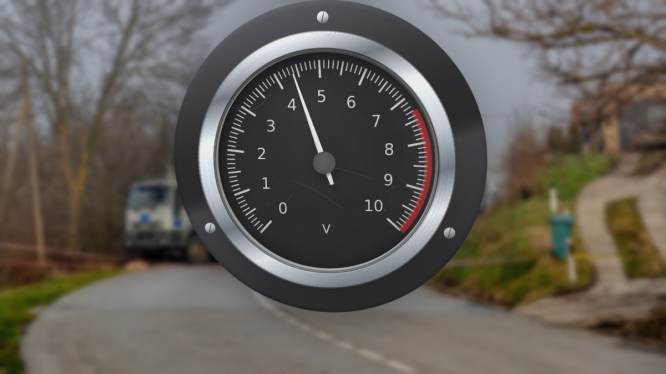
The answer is 4.4 V
